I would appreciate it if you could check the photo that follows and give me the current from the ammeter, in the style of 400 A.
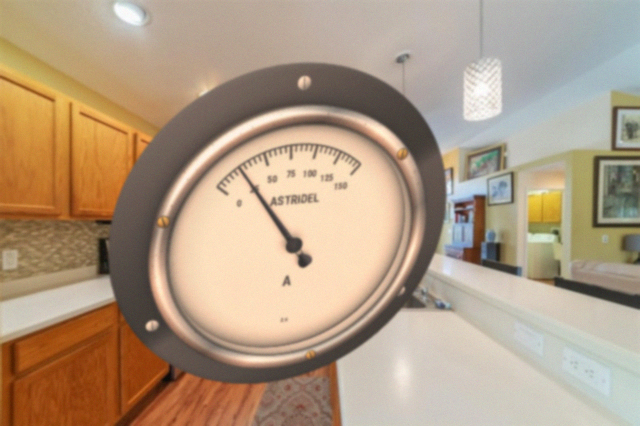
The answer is 25 A
